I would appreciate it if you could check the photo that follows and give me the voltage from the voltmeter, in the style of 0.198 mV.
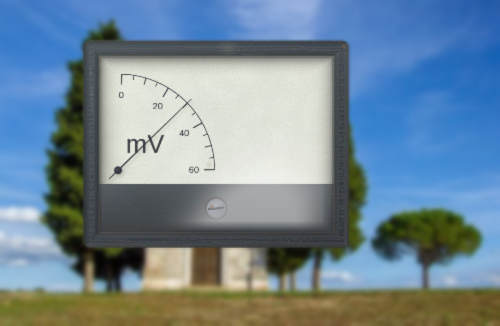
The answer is 30 mV
